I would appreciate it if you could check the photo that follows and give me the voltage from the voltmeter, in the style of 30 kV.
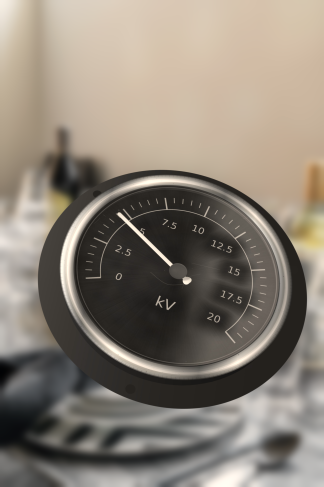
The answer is 4.5 kV
